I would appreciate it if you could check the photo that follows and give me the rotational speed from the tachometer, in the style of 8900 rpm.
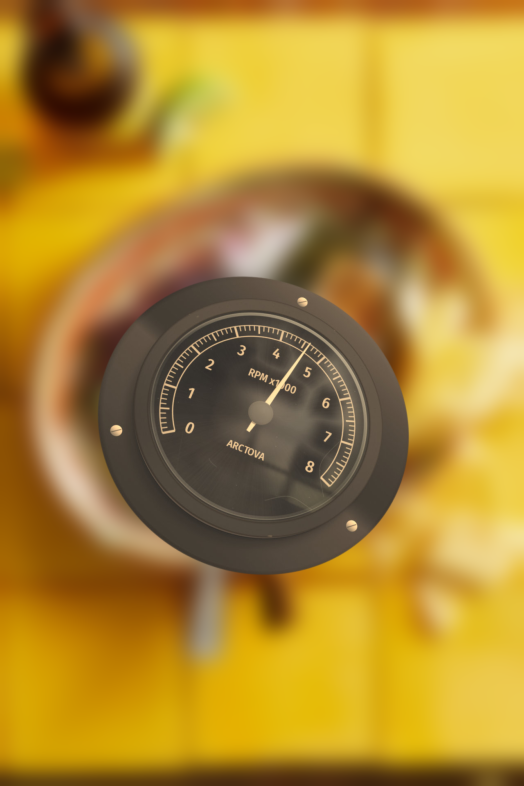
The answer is 4600 rpm
